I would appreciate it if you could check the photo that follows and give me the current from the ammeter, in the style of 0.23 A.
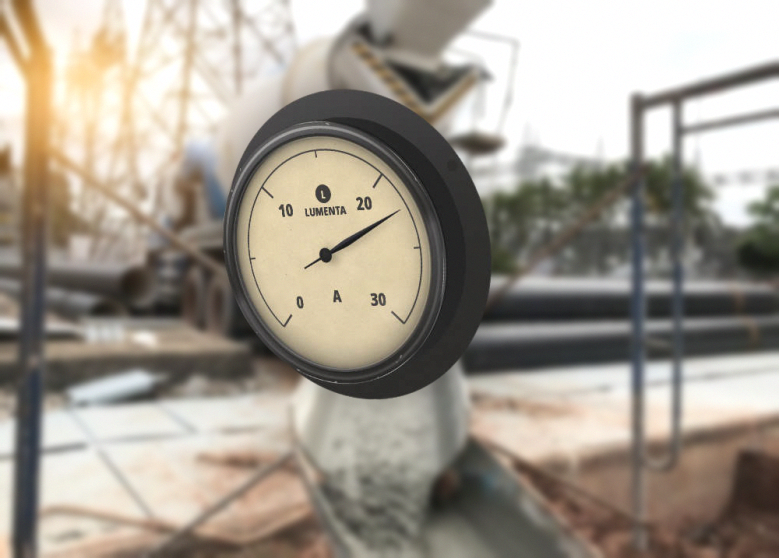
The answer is 22.5 A
